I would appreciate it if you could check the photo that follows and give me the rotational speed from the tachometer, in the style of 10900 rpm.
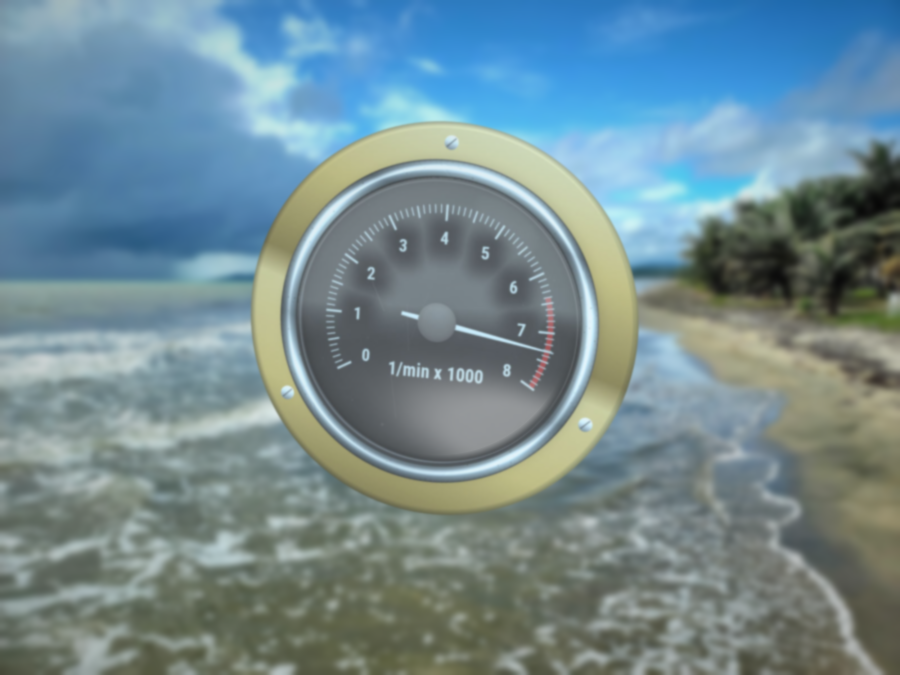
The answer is 7300 rpm
